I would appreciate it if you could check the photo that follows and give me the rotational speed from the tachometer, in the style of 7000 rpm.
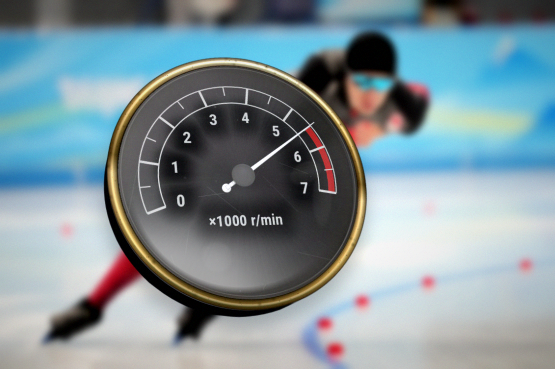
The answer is 5500 rpm
